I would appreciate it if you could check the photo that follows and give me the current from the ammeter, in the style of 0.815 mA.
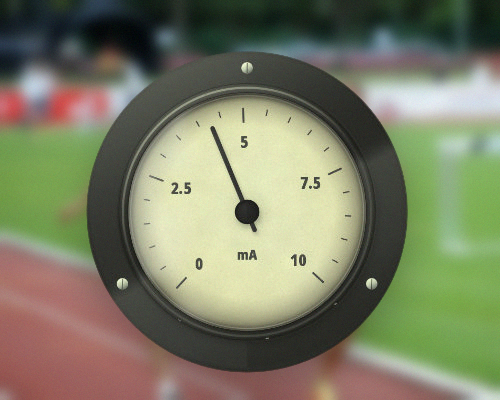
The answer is 4.25 mA
